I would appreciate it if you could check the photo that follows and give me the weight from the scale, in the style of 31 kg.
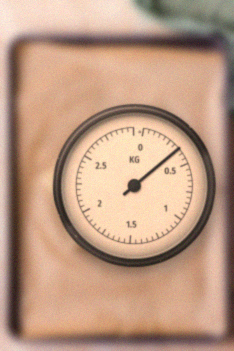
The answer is 0.35 kg
